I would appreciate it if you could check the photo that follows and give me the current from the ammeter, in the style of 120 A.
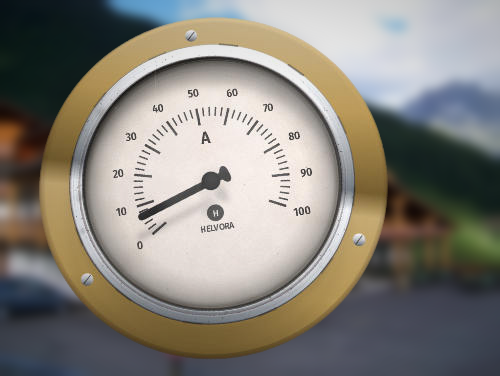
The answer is 6 A
